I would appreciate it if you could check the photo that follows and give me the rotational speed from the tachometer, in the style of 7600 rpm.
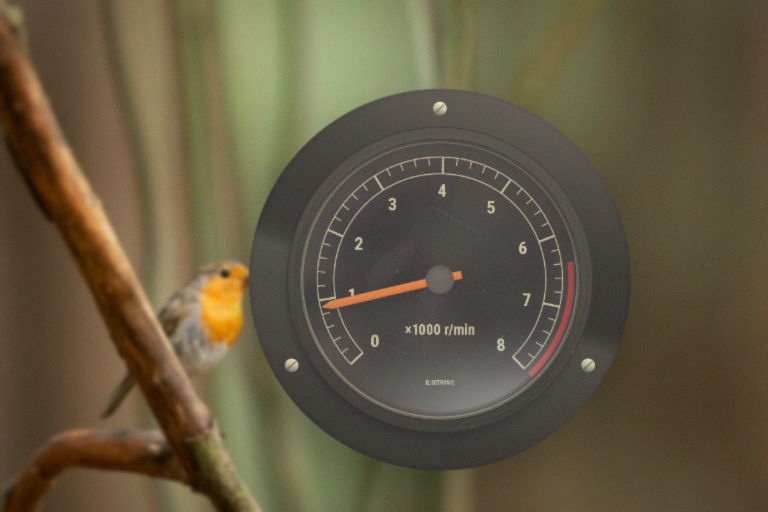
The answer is 900 rpm
